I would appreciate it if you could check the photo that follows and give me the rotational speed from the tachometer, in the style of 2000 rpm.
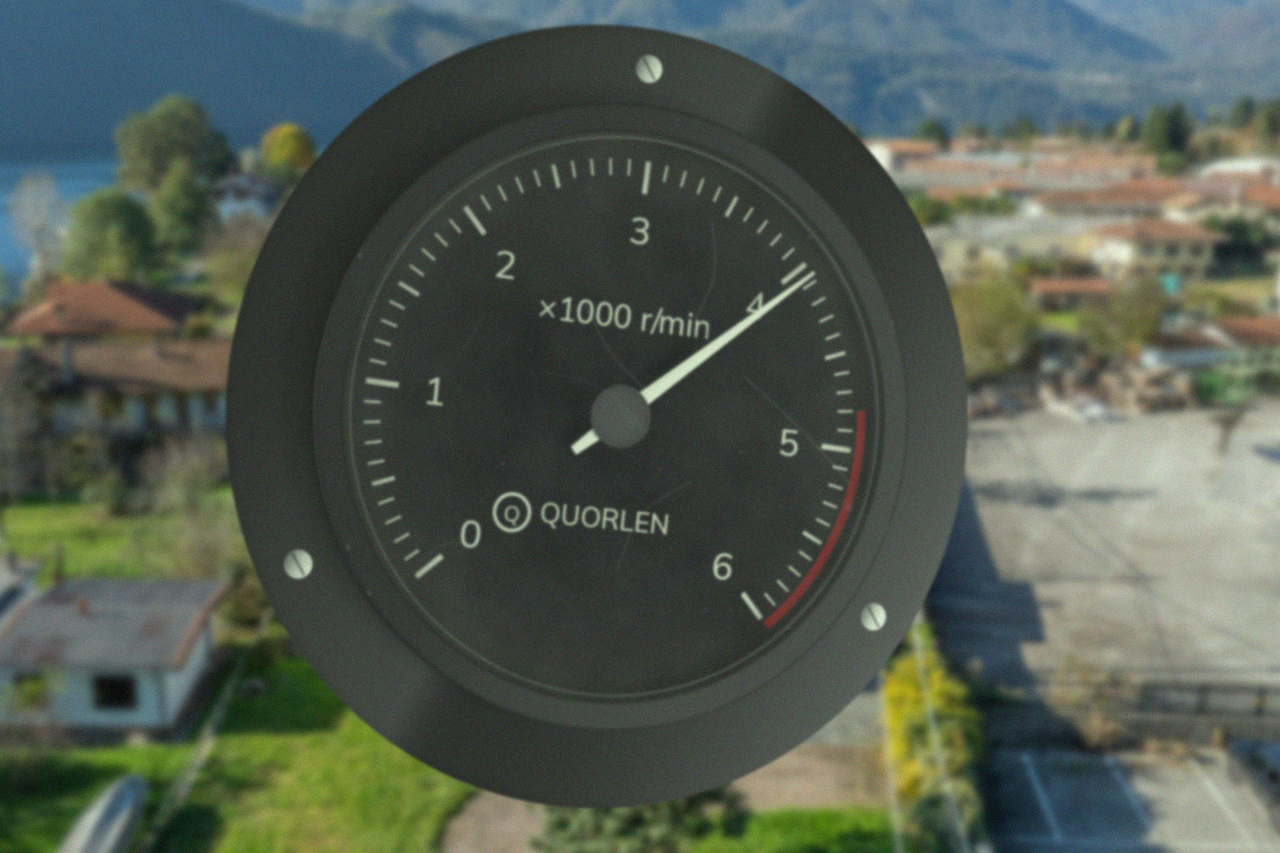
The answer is 4050 rpm
